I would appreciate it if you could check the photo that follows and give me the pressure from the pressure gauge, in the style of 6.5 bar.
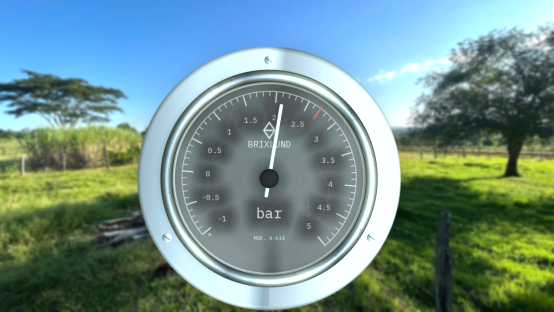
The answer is 2.1 bar
